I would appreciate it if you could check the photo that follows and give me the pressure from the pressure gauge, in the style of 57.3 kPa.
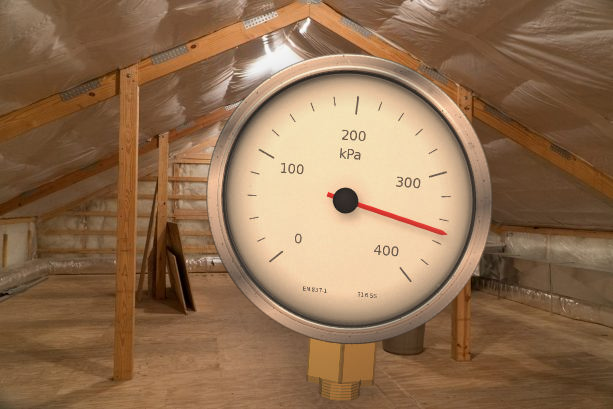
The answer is 350 kPa
